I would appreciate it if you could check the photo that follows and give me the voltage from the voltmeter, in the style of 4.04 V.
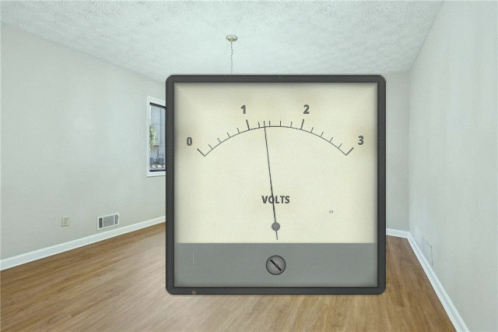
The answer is 1.3 V
